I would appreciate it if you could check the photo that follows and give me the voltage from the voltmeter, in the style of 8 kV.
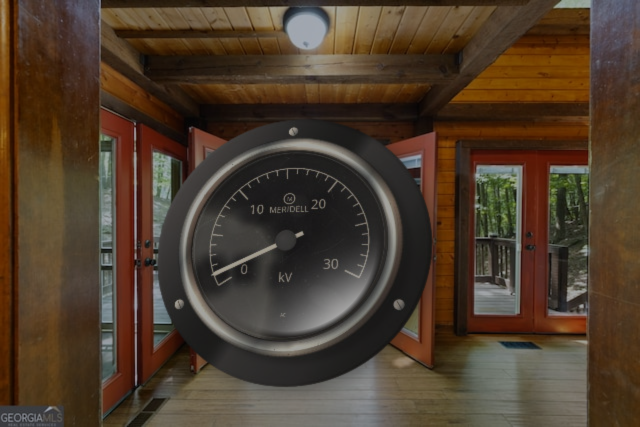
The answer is 1 kV
